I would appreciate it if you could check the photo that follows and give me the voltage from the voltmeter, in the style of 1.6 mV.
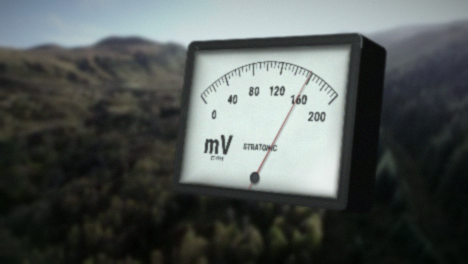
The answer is 160 mV
